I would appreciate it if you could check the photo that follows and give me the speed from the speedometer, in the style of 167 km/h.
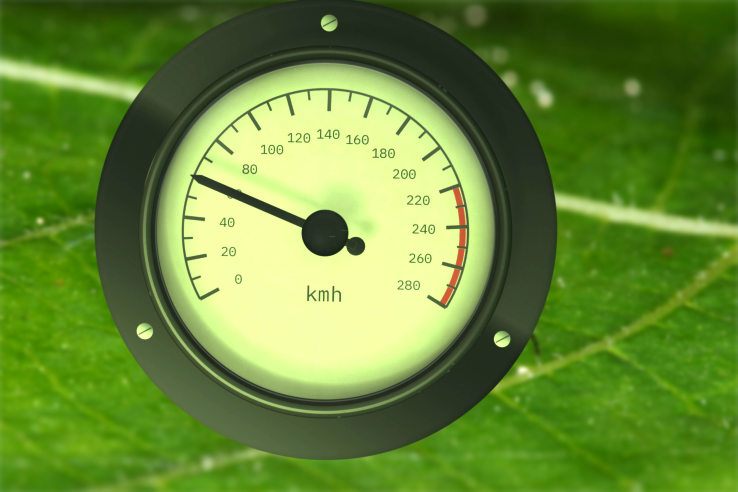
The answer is 60 km/h
